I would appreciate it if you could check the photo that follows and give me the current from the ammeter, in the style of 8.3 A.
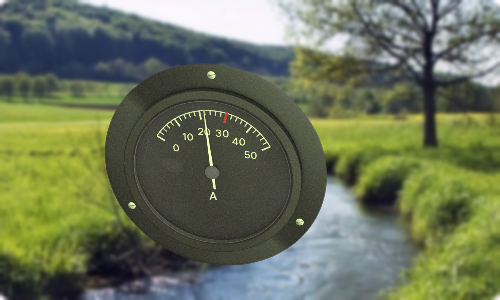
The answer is 22 A
